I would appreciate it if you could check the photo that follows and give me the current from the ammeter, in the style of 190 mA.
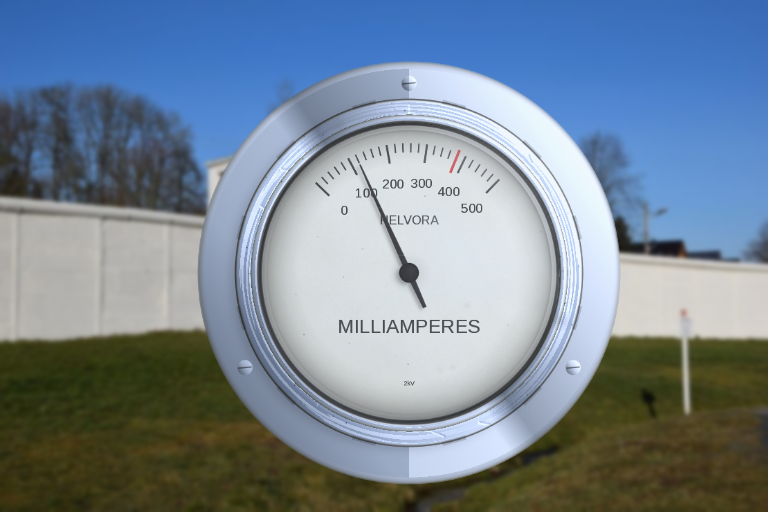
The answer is 120 mA
